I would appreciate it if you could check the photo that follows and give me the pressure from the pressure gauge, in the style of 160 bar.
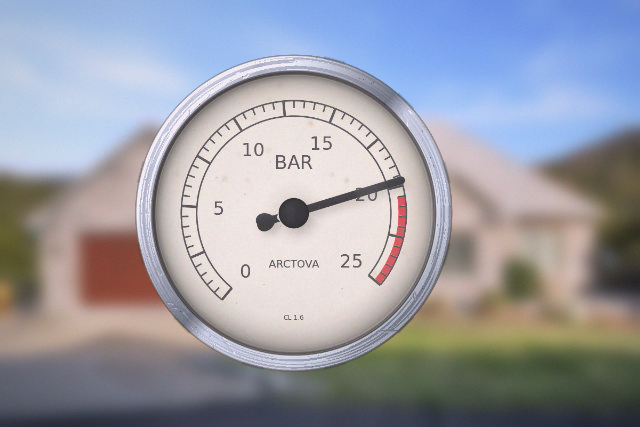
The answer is 19.75 bar
